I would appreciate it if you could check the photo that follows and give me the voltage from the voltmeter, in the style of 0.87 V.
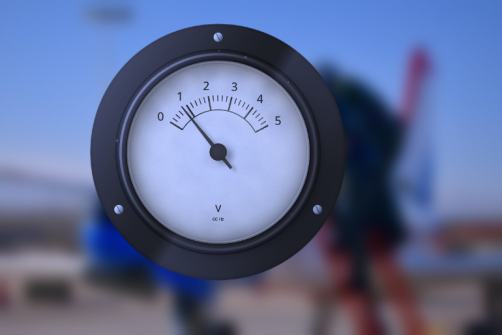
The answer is 0.8 V
